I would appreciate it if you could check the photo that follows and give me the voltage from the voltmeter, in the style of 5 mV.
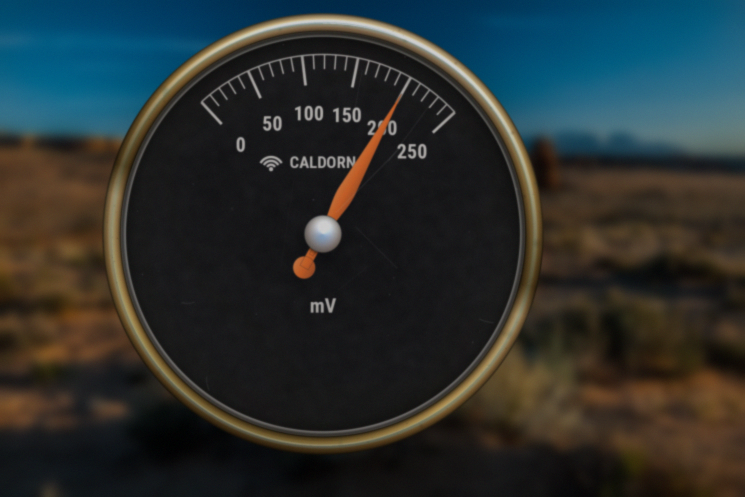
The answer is 200 mV
